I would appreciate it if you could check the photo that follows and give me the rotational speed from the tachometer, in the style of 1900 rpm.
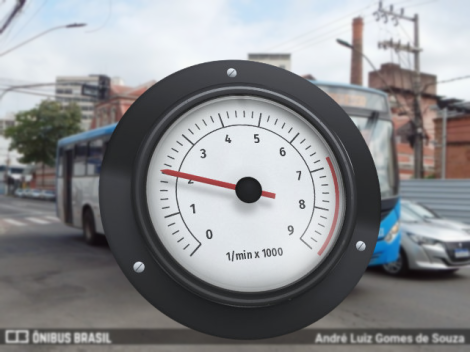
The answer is 2000 rpm
